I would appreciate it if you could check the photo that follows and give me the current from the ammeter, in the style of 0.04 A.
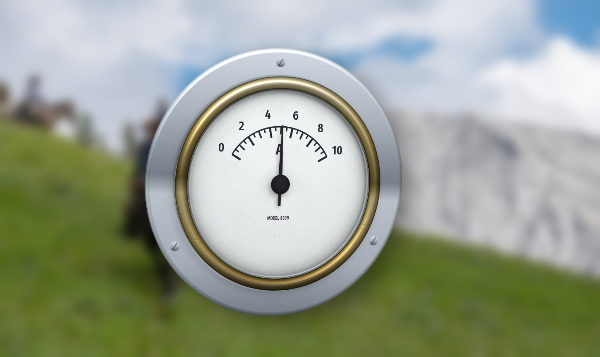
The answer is 5 A
